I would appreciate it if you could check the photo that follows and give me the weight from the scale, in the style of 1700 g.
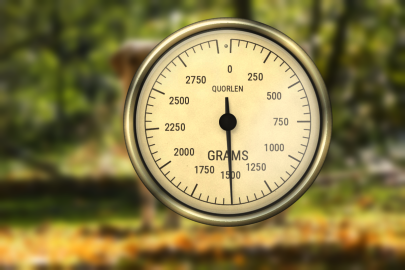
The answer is 1500 g
